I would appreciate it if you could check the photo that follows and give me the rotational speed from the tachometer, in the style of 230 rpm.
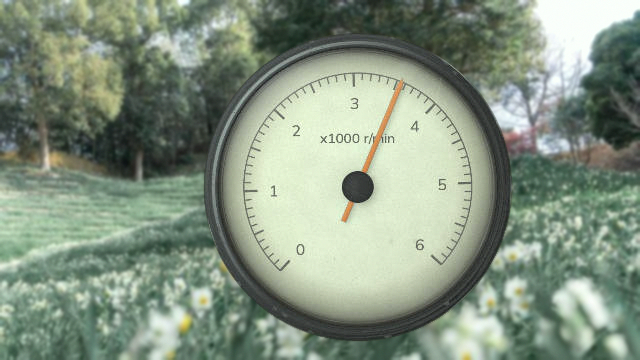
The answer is 3550 rpm
